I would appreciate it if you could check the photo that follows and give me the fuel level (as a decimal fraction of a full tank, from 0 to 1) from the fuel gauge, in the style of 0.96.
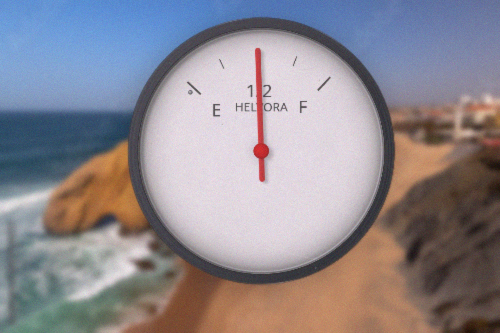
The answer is 0.5
